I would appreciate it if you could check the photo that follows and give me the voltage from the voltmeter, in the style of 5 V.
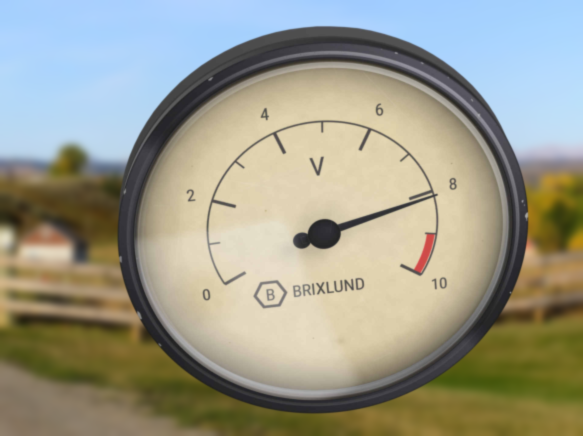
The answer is 8 V
